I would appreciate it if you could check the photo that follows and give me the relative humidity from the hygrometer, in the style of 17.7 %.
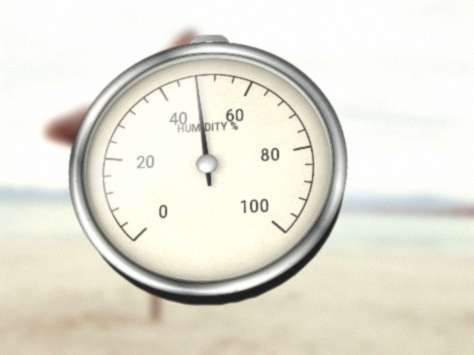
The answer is 48 %
